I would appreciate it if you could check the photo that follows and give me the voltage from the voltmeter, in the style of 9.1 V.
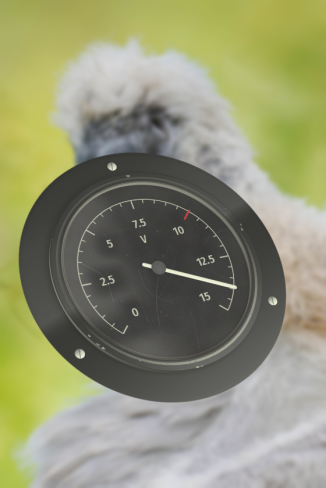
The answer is 14 V
